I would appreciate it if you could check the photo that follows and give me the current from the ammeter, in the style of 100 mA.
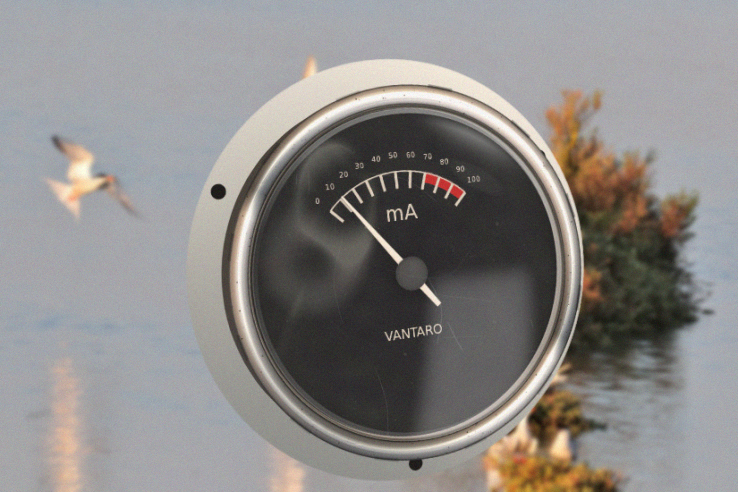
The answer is 10 mA
